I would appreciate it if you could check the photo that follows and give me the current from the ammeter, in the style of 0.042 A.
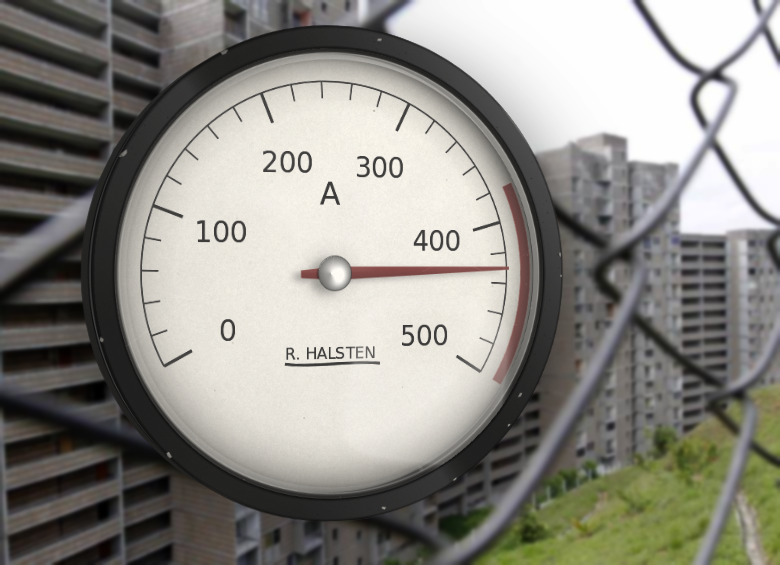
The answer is 430 A
